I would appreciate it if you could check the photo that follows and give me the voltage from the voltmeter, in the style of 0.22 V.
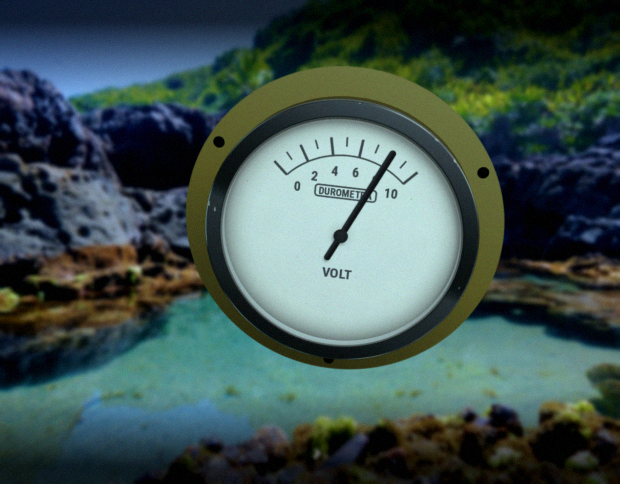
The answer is 8 V
